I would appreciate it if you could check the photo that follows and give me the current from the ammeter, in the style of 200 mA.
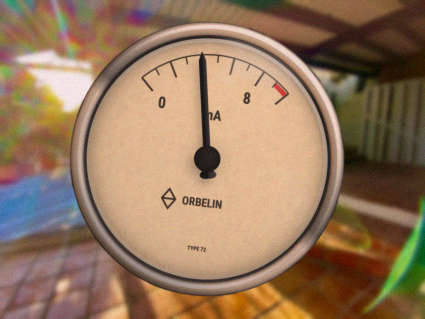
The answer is 4 mA
